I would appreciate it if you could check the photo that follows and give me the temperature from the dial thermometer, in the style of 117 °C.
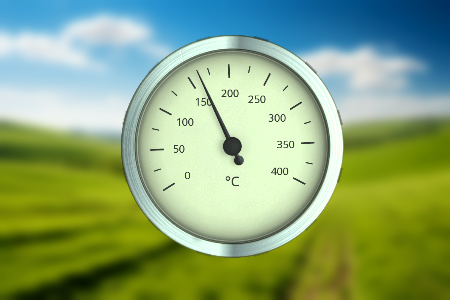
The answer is 162.5 °C
